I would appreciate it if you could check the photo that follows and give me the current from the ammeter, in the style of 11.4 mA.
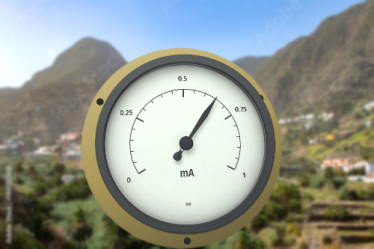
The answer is 0.65 mA
